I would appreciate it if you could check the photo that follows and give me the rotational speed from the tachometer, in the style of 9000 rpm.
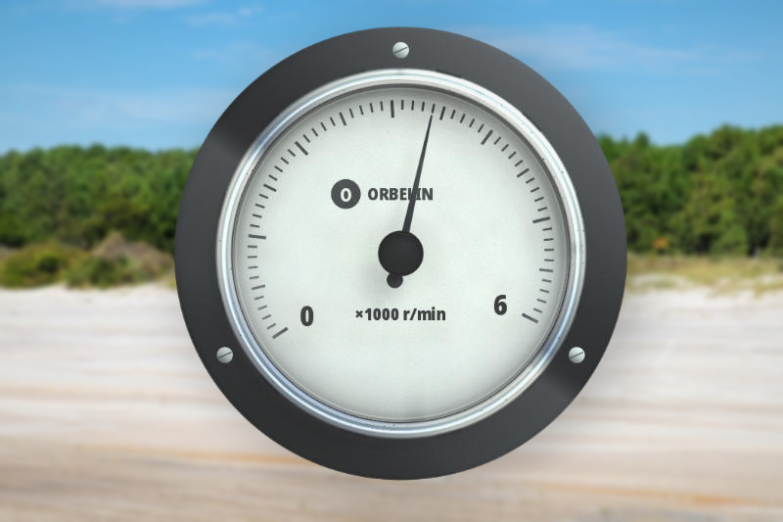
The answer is 3400 rpm
